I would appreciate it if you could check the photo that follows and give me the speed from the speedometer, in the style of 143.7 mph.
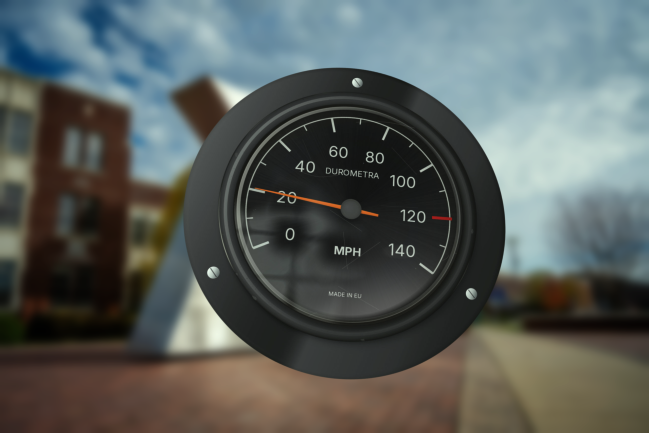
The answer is 20 mph
